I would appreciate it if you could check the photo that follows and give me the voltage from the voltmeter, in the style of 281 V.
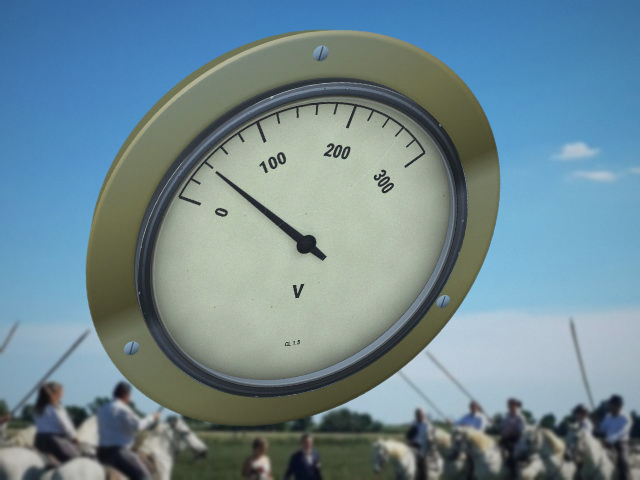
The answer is 40 V
